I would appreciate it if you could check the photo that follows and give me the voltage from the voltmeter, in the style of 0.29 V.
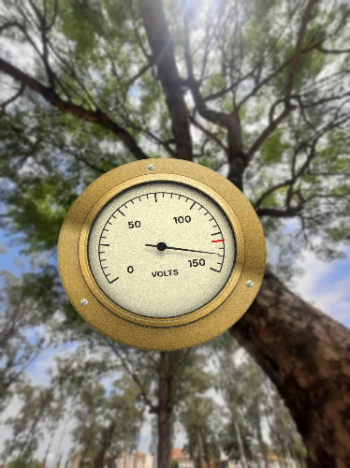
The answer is 140 V
